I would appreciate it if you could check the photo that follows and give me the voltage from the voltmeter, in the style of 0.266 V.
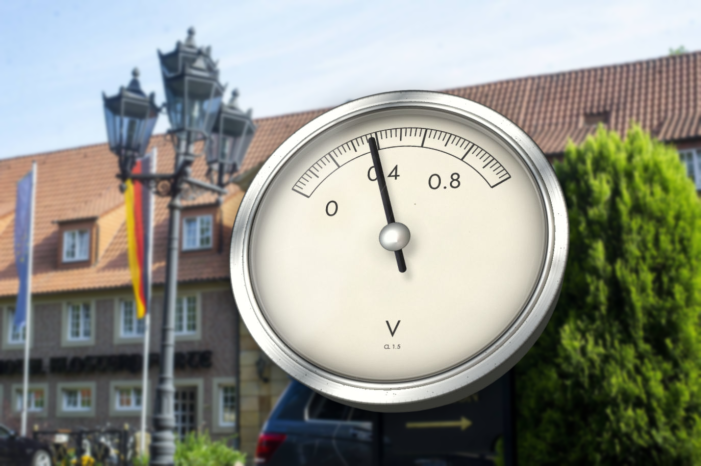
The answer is 0.38 V
